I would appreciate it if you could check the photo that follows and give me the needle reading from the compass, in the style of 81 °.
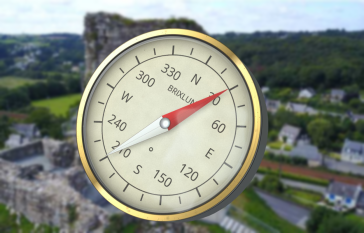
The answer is 30 °
